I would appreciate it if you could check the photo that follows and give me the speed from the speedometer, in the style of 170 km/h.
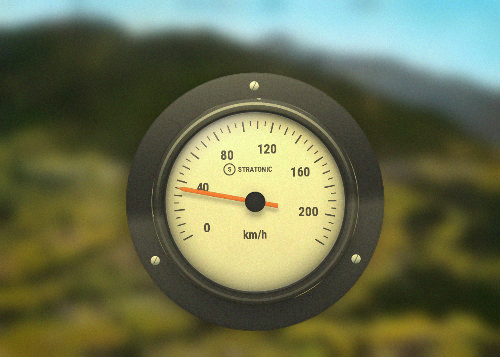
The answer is 35 km/h
